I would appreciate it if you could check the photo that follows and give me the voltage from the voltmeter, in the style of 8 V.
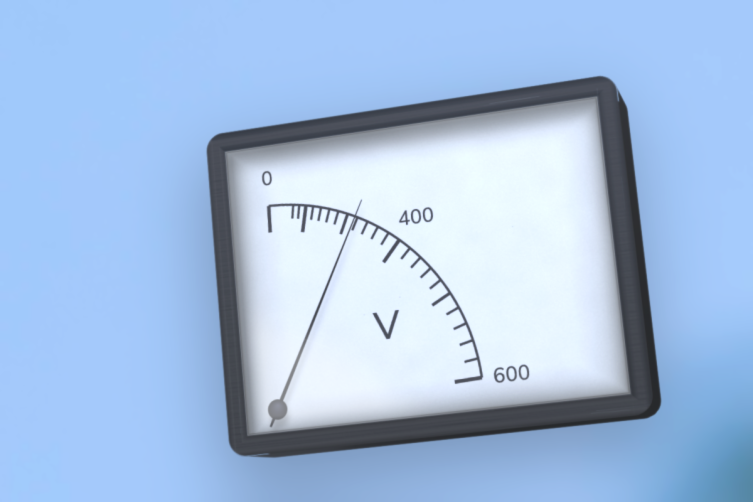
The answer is 320 V
